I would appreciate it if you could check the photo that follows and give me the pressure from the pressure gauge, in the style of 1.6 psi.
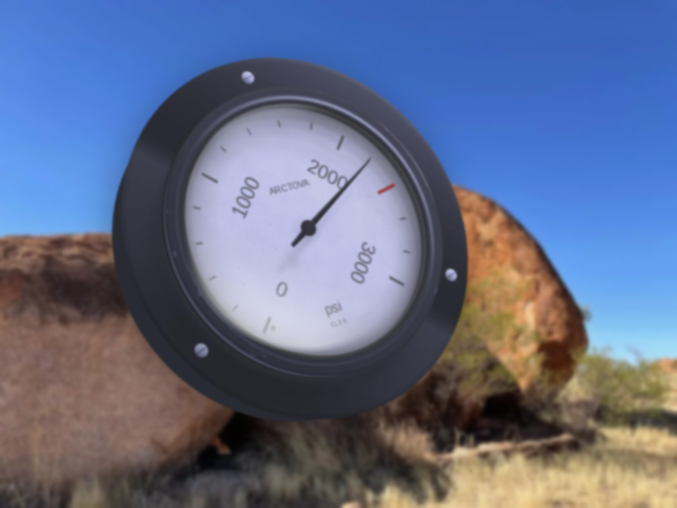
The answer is 2200 psi
